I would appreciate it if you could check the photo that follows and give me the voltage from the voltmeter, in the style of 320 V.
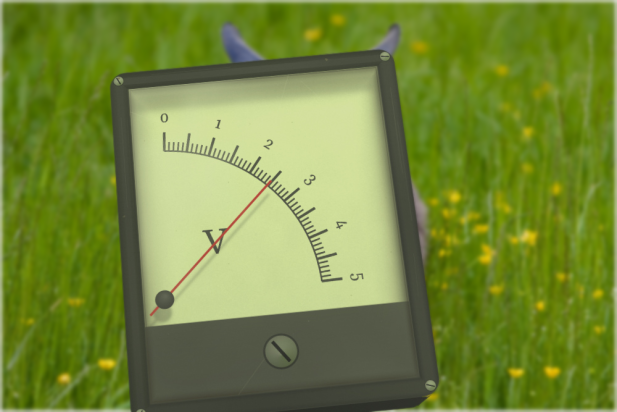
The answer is 2.5 V
